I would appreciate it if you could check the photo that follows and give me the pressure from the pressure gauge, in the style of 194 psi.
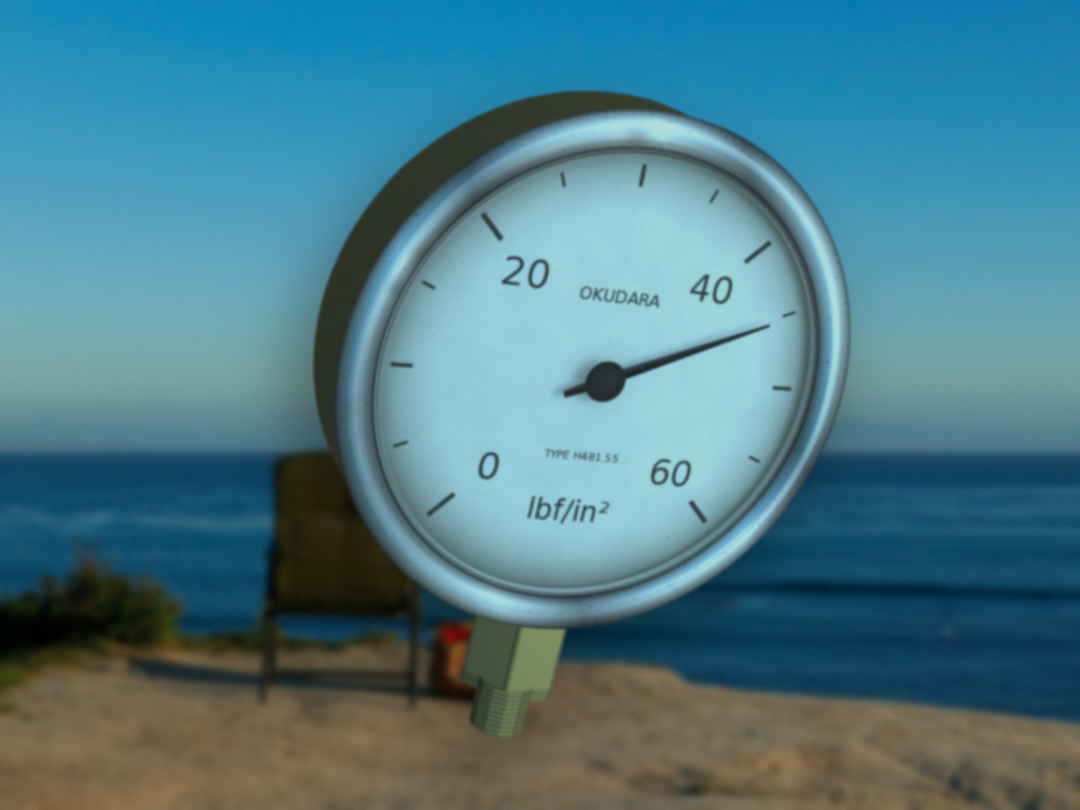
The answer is 45 psi
